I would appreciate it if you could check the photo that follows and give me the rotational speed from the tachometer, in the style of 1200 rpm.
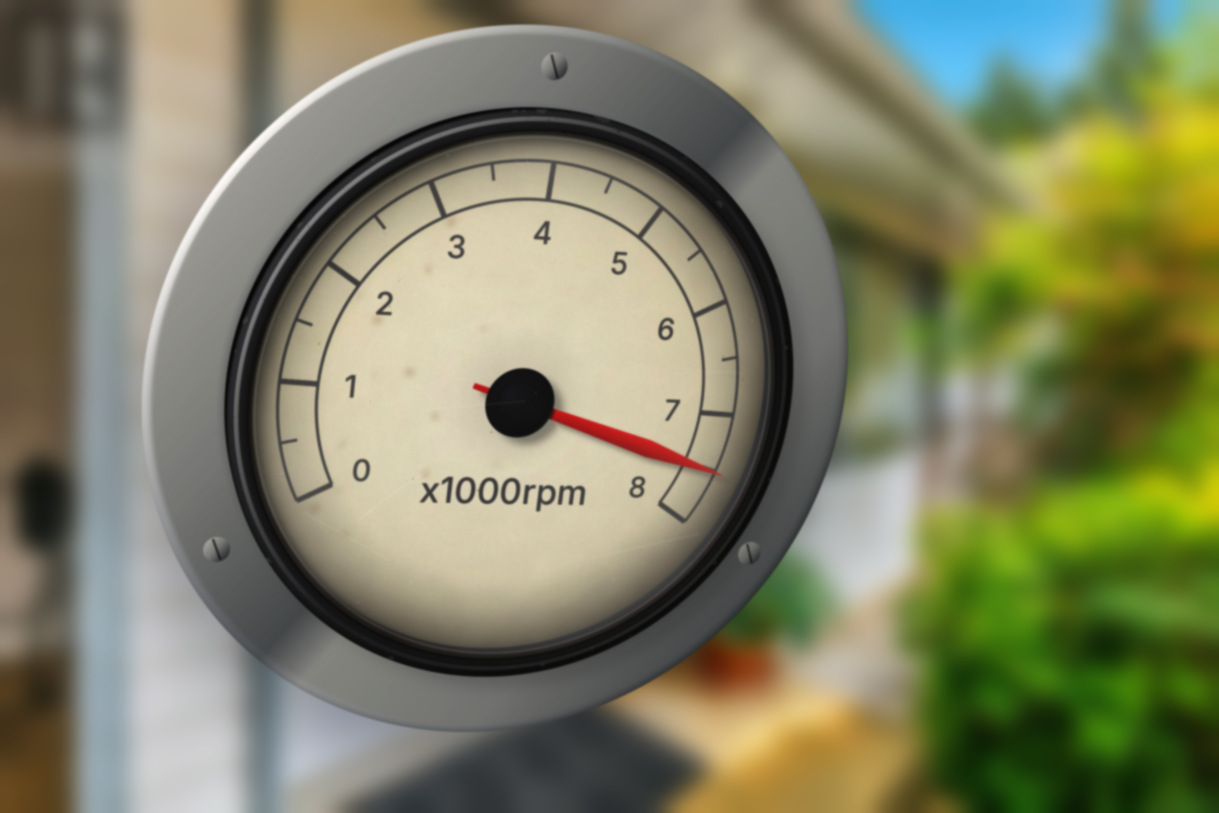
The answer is 7500 rpm
